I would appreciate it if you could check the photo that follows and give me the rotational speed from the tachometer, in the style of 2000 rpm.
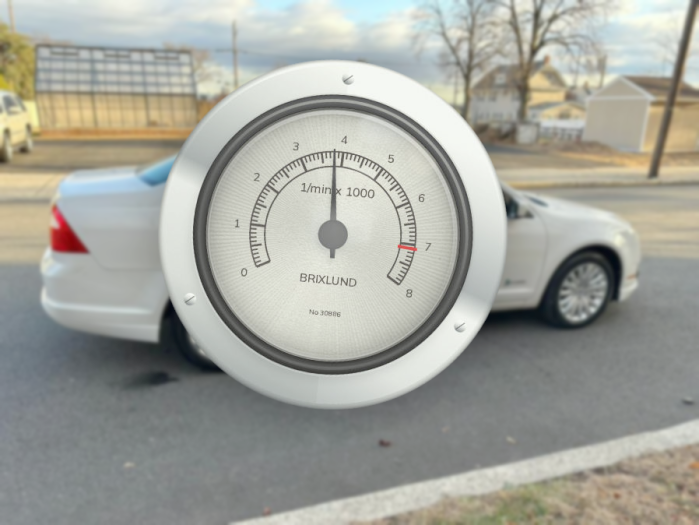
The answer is 3800 rpm
